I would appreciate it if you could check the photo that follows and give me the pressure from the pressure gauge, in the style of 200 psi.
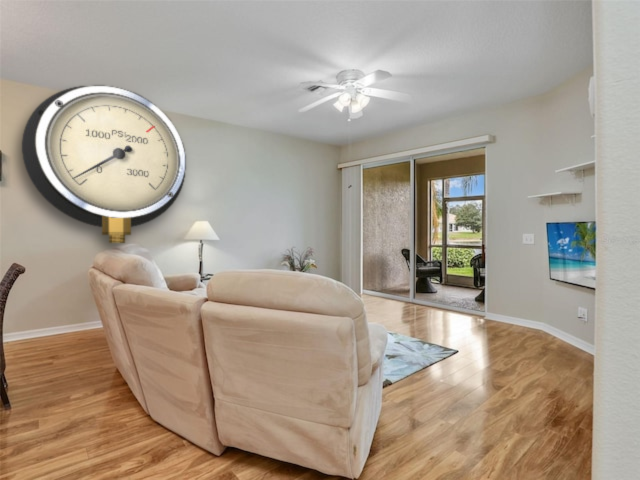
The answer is 100 psi
